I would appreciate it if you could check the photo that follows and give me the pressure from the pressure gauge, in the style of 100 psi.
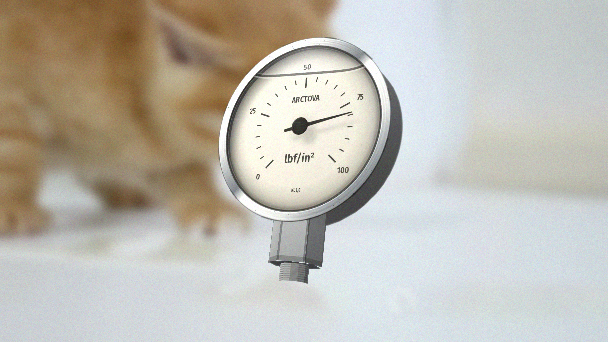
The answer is 80 psi
